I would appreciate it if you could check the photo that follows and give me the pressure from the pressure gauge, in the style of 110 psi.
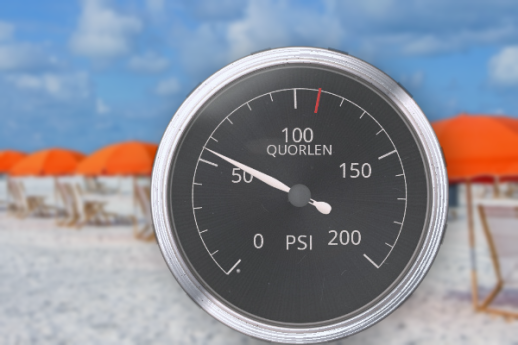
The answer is 55 psi
